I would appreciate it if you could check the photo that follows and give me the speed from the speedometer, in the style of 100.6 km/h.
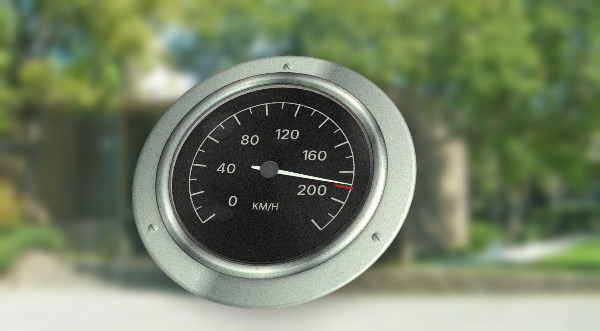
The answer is 190 km/h
